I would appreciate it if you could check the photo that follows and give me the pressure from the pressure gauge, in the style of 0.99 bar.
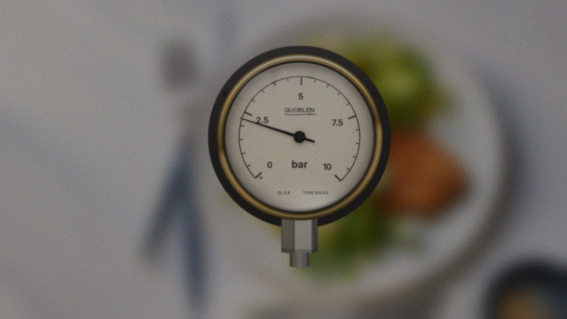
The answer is 2.25 bar
